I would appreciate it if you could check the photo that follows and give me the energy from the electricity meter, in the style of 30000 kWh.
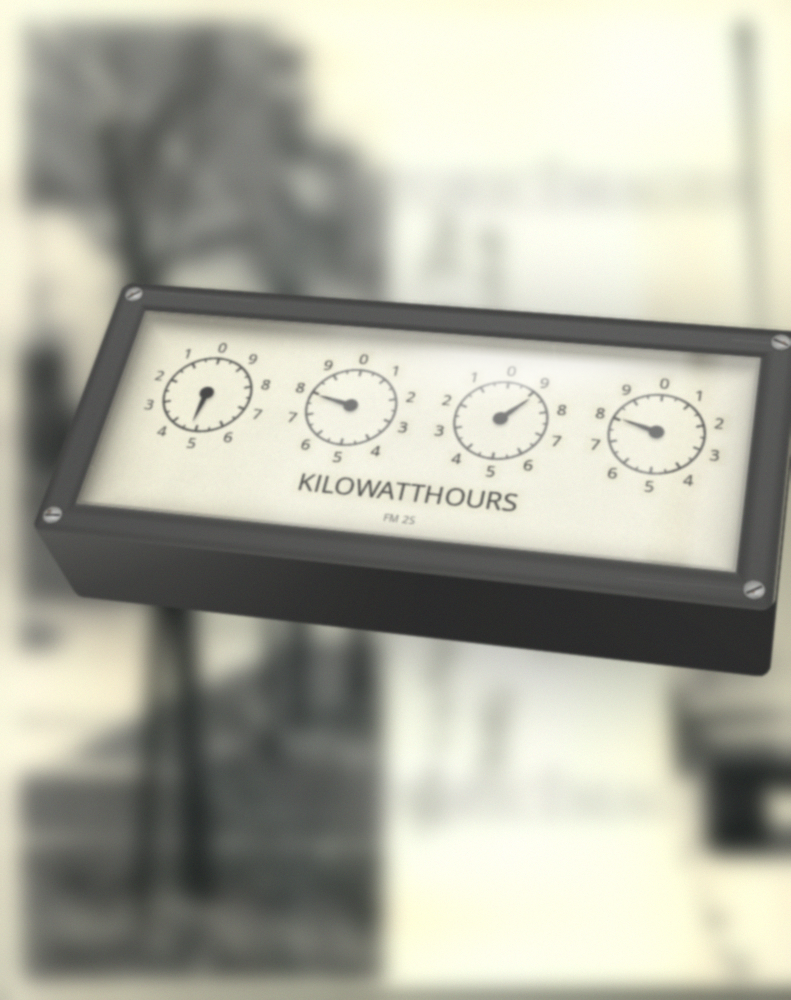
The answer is 4788 kWh
